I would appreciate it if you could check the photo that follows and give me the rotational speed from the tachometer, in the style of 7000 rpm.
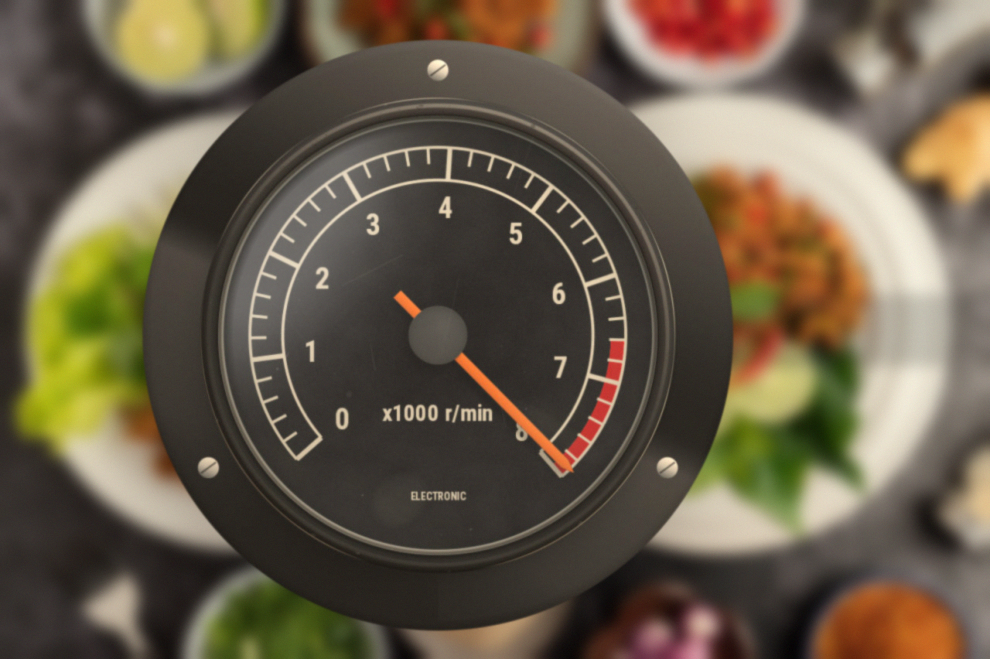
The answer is 7900 rpm
